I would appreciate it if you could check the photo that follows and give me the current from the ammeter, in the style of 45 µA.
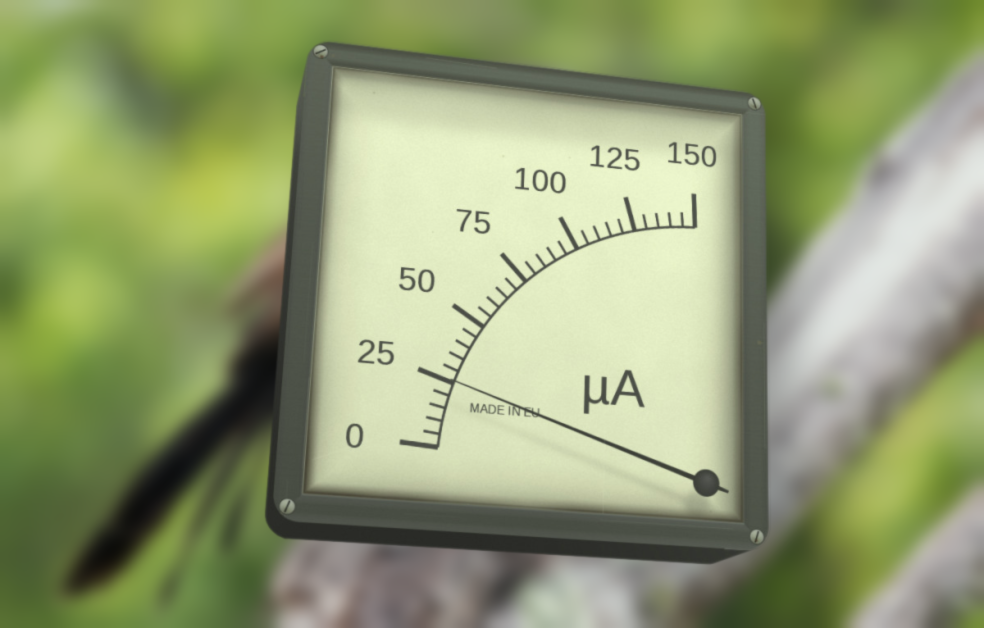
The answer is 25 µA
